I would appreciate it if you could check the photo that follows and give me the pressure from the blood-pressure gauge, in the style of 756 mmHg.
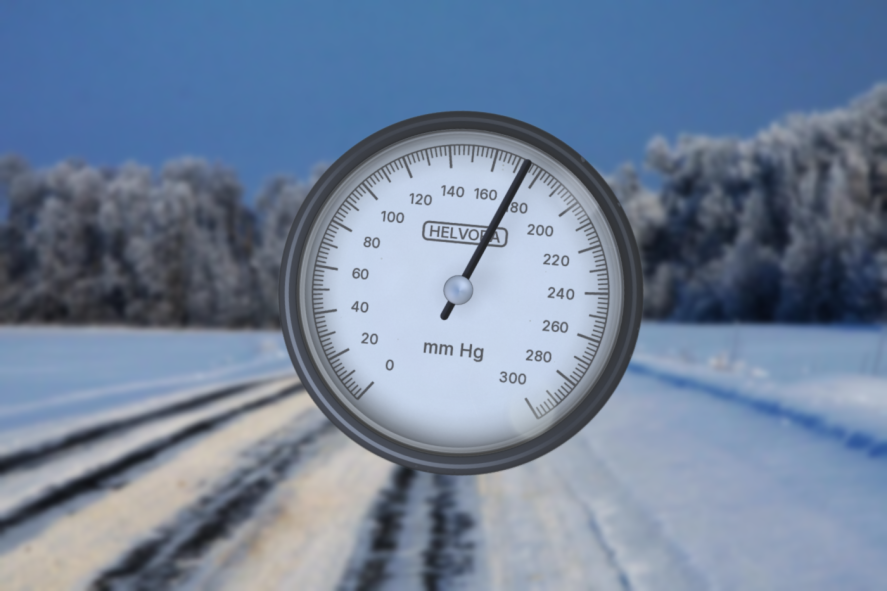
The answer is 174 mmHg
